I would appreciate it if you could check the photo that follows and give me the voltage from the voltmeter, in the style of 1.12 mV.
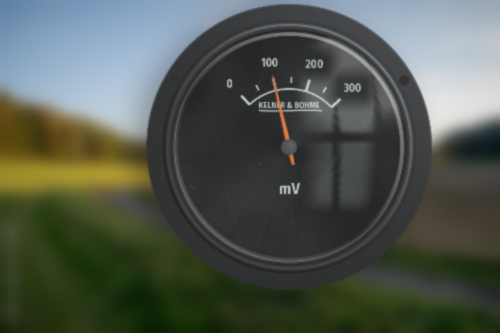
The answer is 100 mV
